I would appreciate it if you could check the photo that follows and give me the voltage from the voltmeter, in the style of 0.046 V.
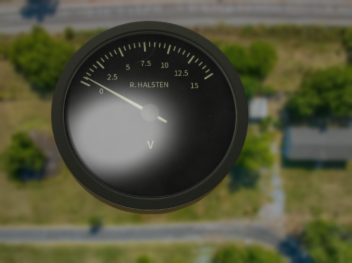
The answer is 0.5 V
